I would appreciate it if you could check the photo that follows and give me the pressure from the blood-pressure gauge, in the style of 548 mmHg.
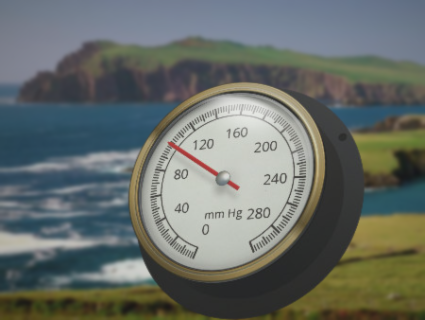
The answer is 100 mmHg
